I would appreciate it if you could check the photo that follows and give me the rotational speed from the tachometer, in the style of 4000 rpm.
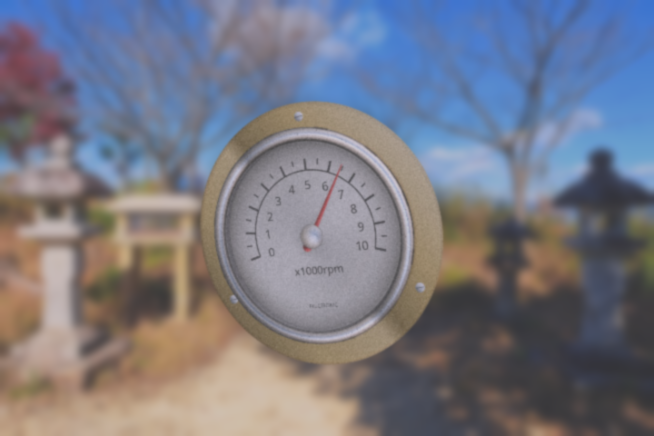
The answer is 6500 rpm
